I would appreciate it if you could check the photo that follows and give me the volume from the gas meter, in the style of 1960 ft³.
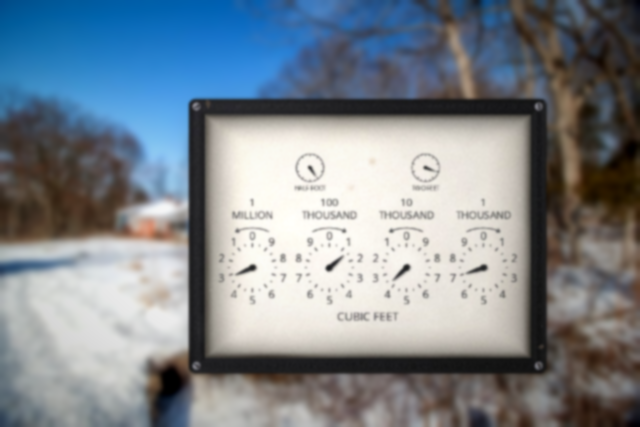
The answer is 313700 ft³
